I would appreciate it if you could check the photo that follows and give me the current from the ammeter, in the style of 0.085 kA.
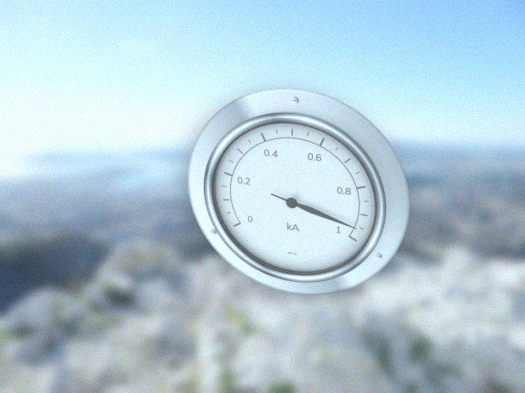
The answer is 0.95 kA
